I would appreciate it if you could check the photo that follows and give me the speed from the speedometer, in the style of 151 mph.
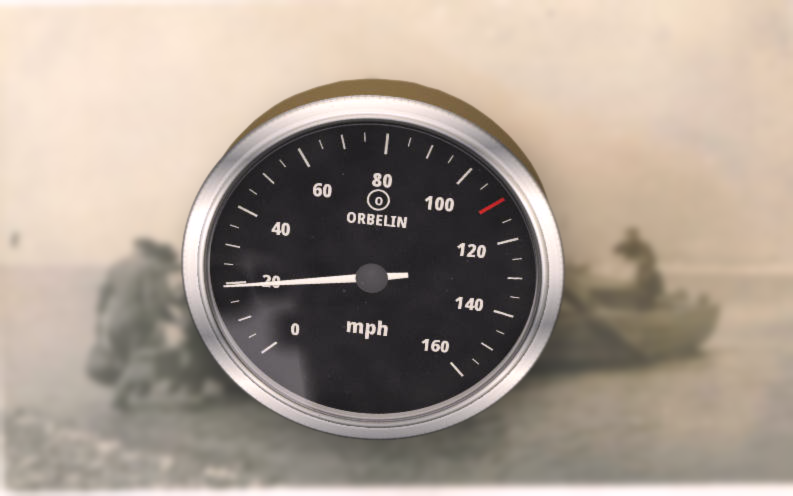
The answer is 20 mph
